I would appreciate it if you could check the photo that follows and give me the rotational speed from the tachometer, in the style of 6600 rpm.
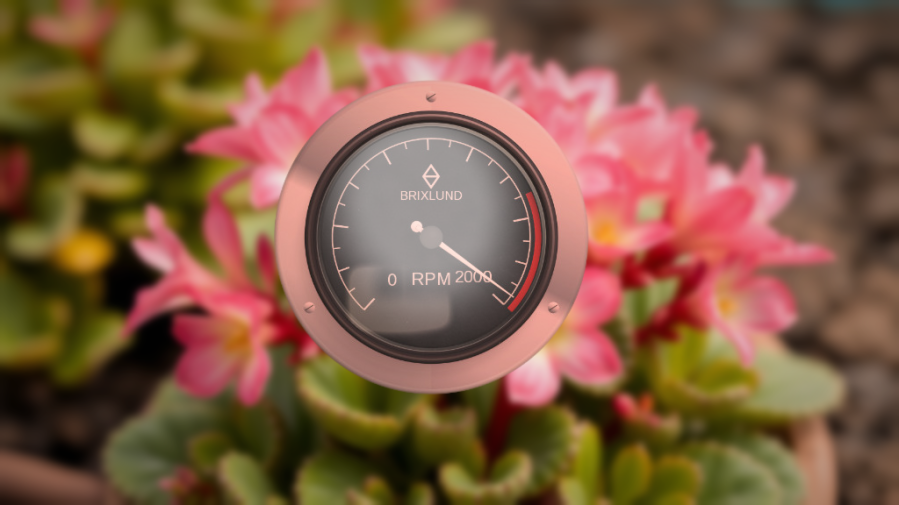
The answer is 1950 rpm
